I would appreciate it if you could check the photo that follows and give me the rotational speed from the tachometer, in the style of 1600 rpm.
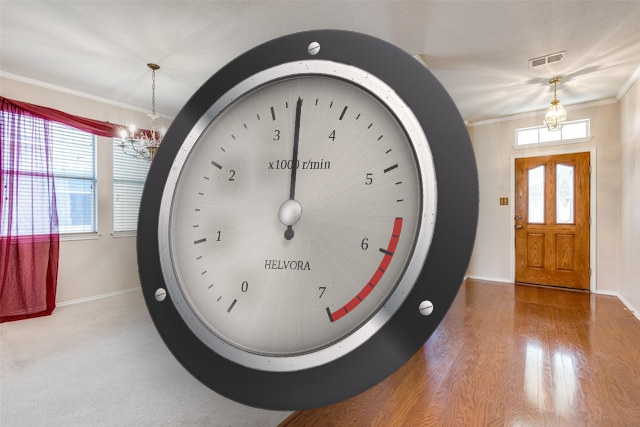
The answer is 3400 rpm
